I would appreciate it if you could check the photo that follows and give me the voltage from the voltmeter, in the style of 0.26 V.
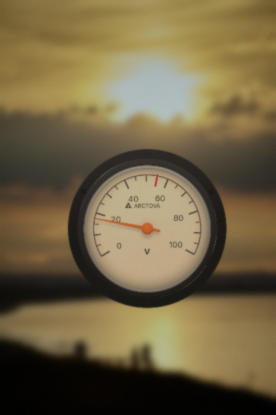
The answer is 17.5 V
